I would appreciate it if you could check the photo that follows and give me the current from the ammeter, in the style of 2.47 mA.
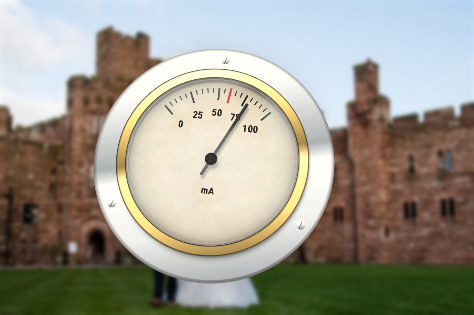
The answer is 80 mA
